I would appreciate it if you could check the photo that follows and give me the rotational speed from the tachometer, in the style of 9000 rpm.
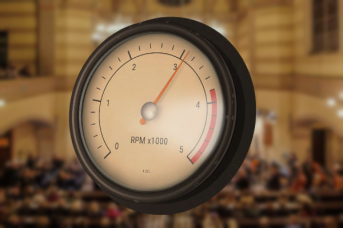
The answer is 3100 rpm
